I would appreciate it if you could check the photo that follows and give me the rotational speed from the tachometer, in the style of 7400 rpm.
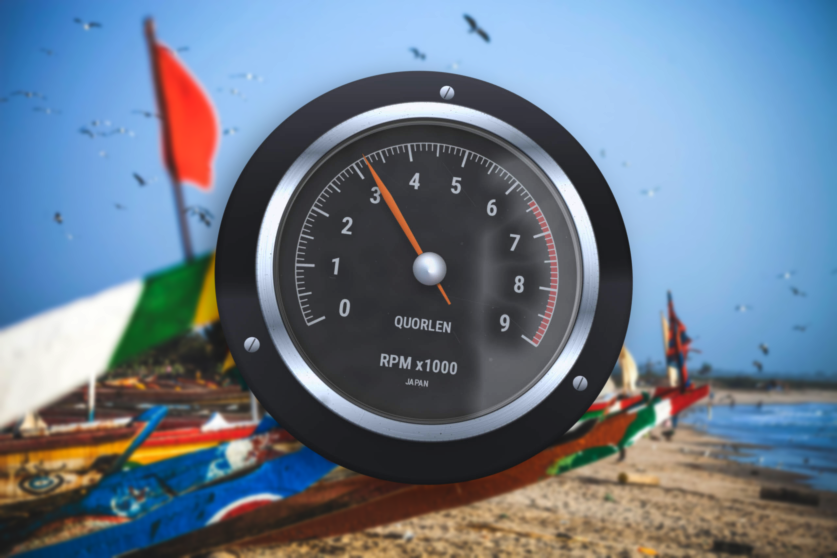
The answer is 3200 rpm
